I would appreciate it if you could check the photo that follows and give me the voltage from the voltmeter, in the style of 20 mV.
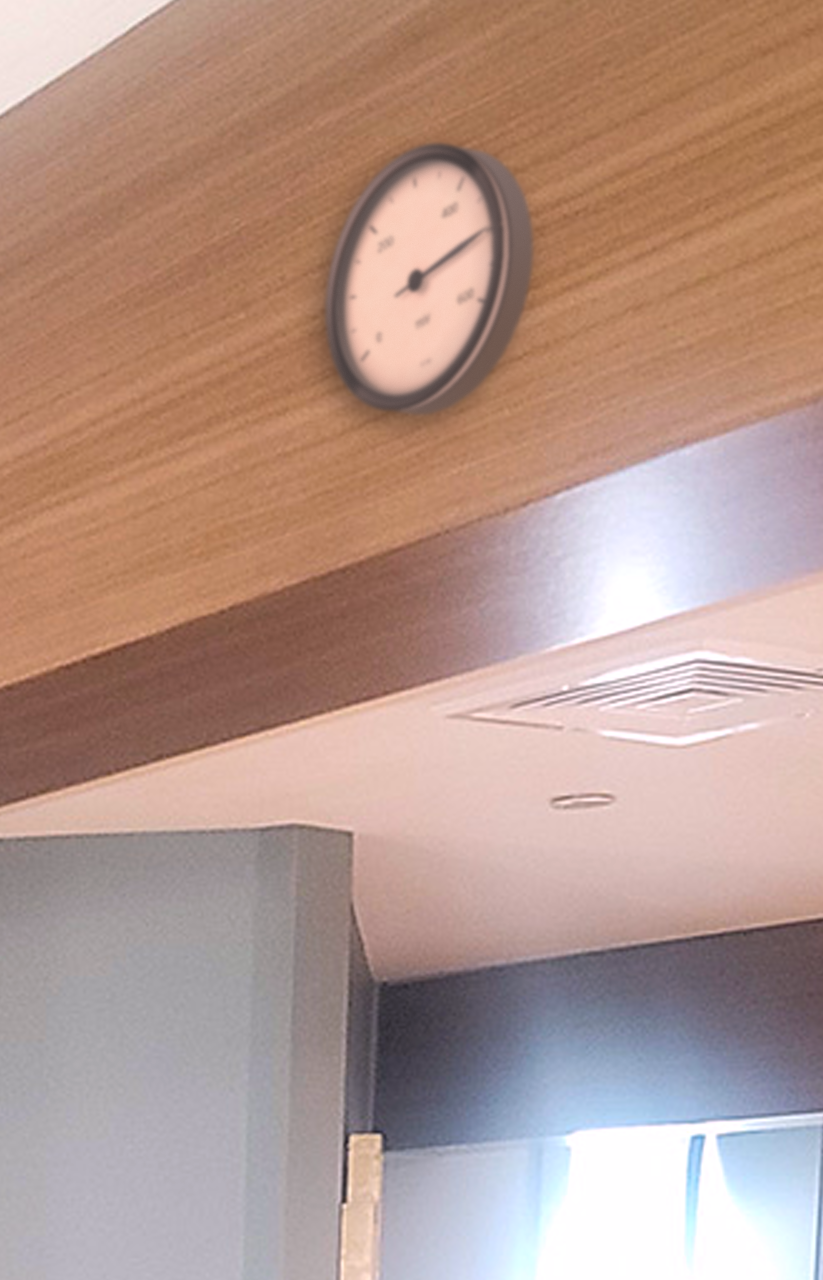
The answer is 500 mV
